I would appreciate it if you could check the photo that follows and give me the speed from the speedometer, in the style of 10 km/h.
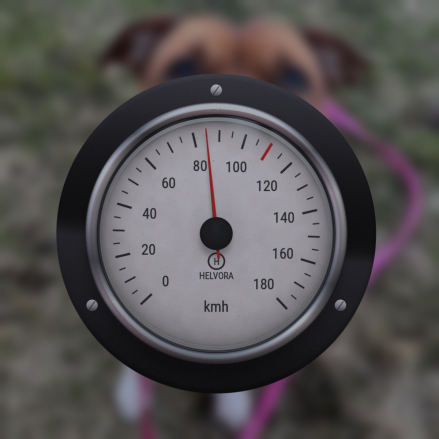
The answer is 85 km/h
